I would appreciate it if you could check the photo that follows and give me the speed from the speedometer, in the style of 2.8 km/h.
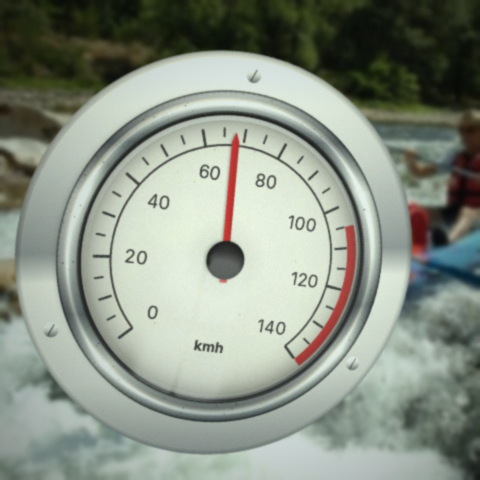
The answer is 67.5 km/h
